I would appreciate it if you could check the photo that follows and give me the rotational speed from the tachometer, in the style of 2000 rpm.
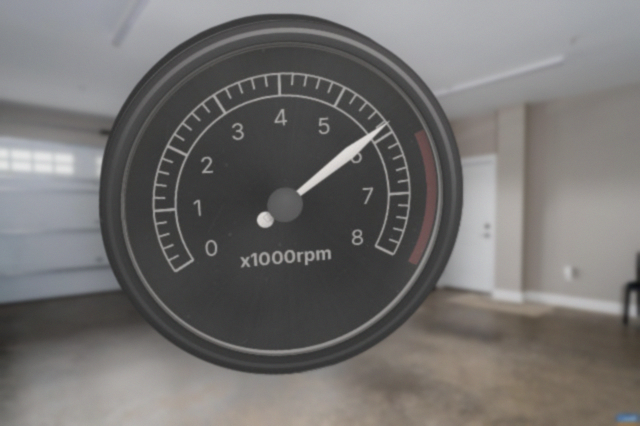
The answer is 5800 rpm
